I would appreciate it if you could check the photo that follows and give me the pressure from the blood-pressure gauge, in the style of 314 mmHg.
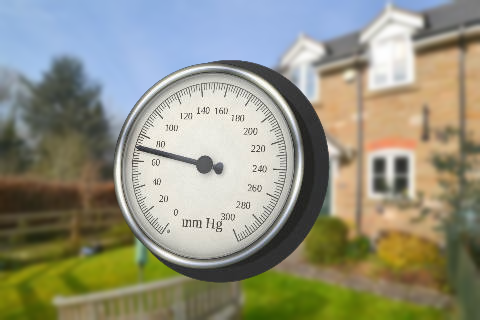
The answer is 70 mmHg
